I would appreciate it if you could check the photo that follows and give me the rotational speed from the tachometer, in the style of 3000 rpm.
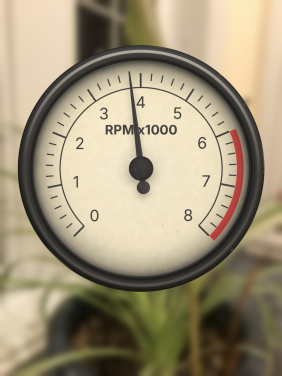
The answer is 3800 rpm
